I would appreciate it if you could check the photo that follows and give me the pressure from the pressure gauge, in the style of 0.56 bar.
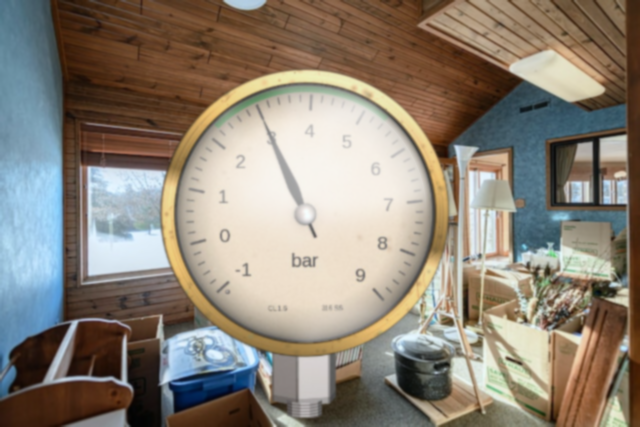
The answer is 3 bar
